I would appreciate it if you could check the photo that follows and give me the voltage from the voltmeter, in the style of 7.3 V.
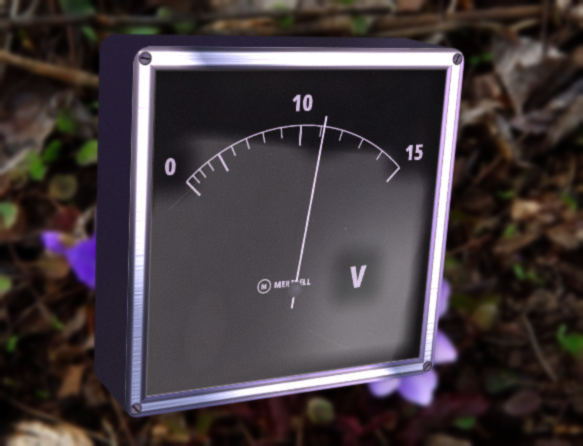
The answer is 11 V
